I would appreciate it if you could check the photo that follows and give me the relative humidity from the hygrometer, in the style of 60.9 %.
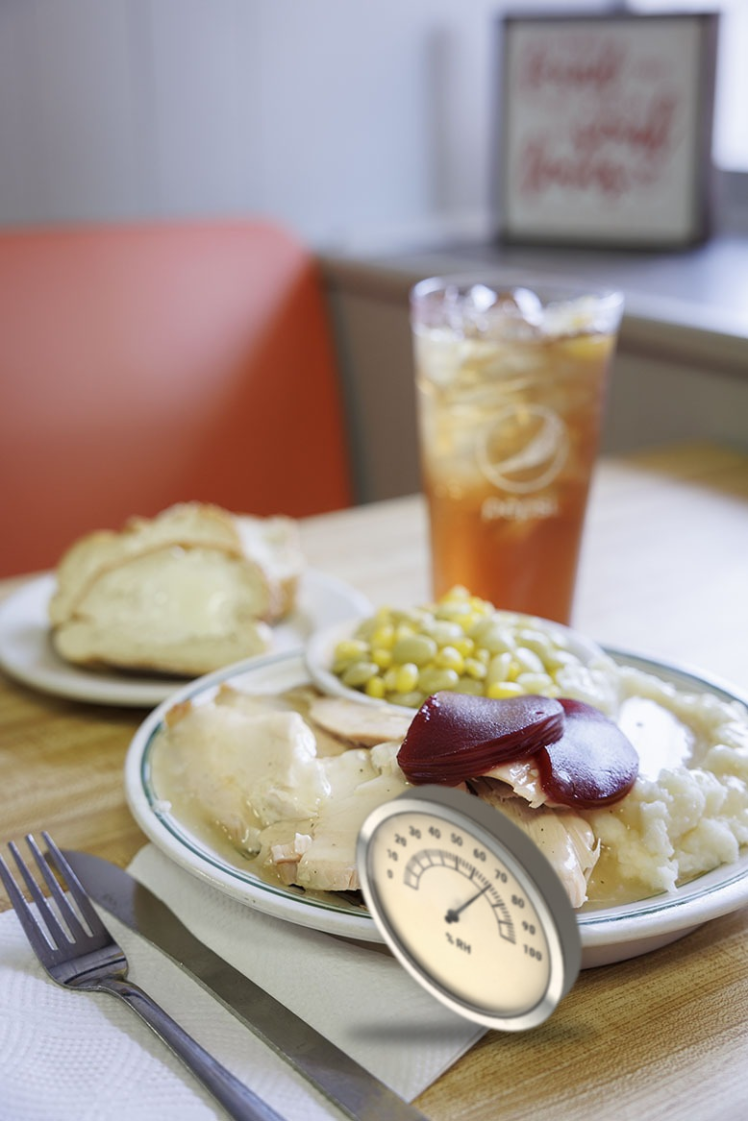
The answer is 70 %
